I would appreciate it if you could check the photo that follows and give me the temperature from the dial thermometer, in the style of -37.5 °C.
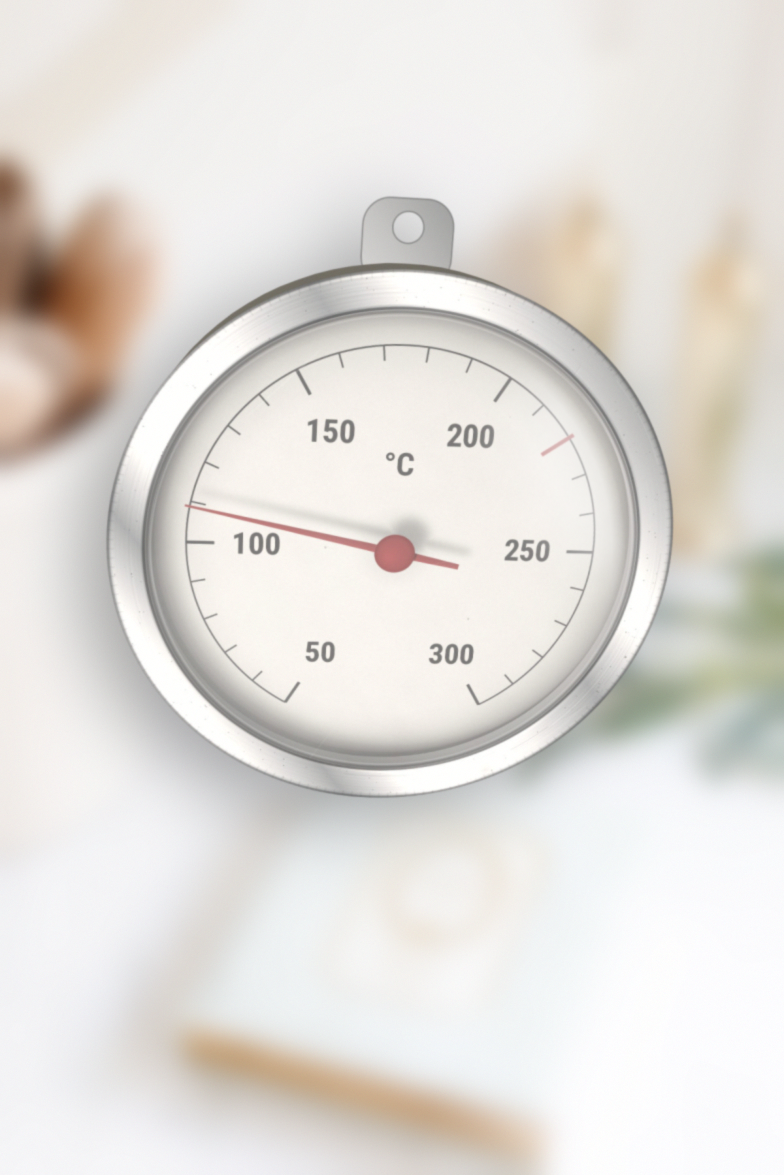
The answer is 110 °C
